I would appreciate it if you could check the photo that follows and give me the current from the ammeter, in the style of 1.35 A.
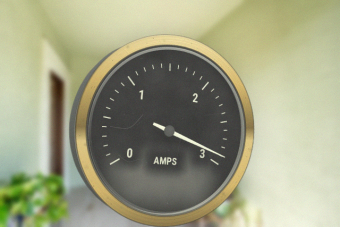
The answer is 2.9 A
